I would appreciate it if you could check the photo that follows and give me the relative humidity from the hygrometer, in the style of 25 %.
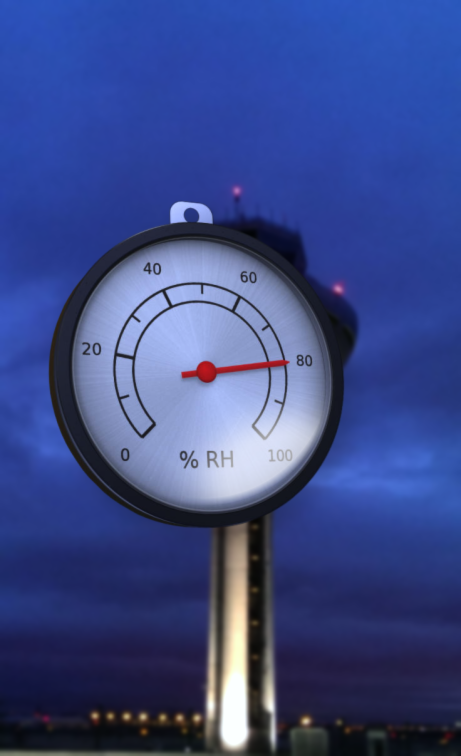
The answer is 80 %
